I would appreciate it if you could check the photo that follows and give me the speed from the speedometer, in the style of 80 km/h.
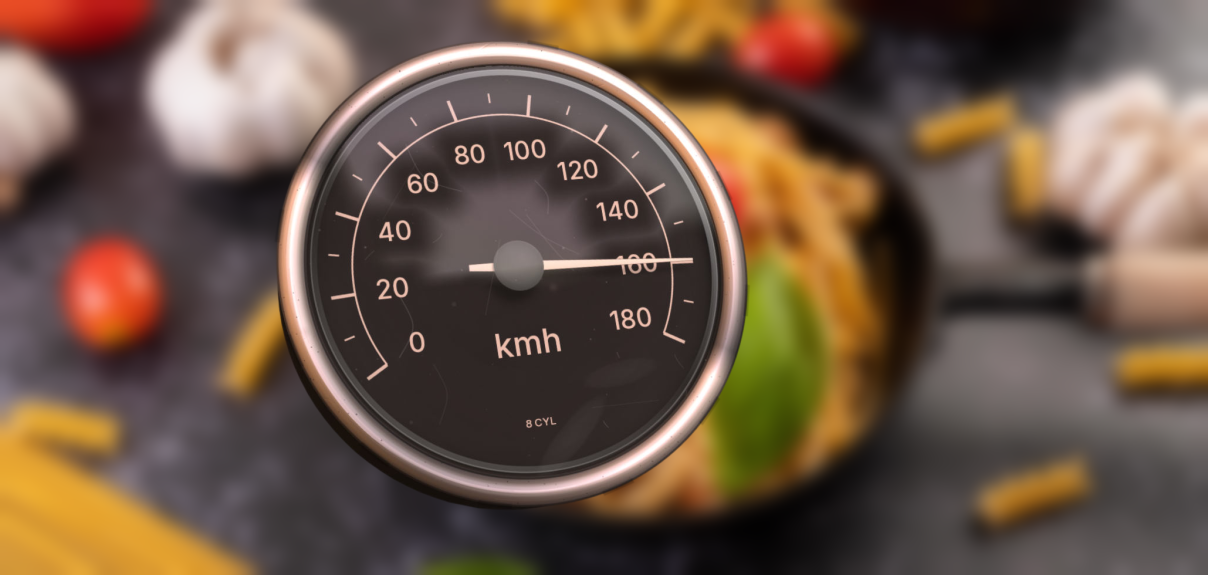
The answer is 160 km/h
